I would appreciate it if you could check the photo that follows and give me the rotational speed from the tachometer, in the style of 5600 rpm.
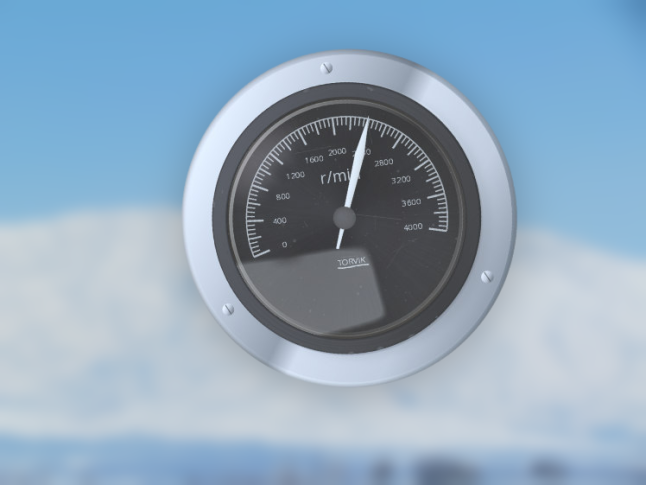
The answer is 2400 rpm
